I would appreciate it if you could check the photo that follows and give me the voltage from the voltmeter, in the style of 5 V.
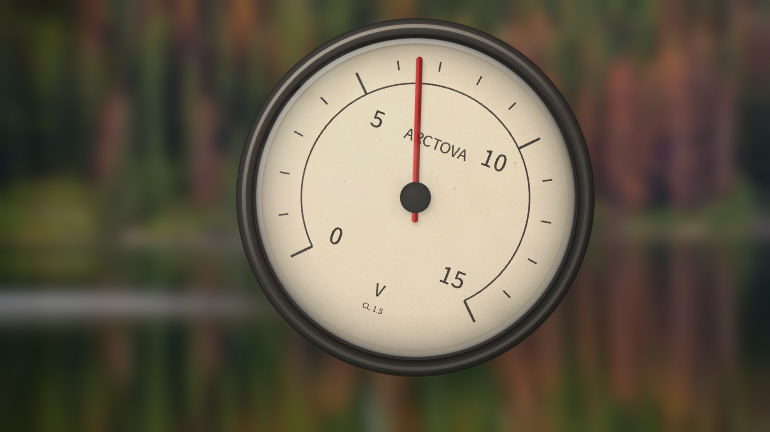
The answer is 6.5 V
